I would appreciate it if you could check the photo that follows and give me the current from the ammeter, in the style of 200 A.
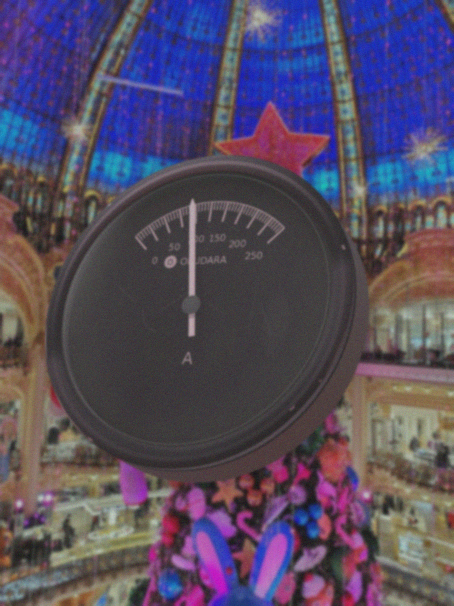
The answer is 100 A
